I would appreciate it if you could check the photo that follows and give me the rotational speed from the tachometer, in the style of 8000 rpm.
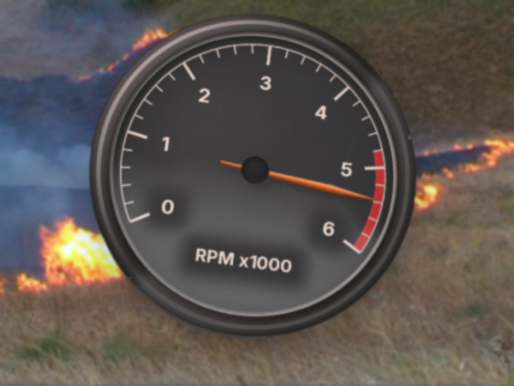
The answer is 5400 rpm
